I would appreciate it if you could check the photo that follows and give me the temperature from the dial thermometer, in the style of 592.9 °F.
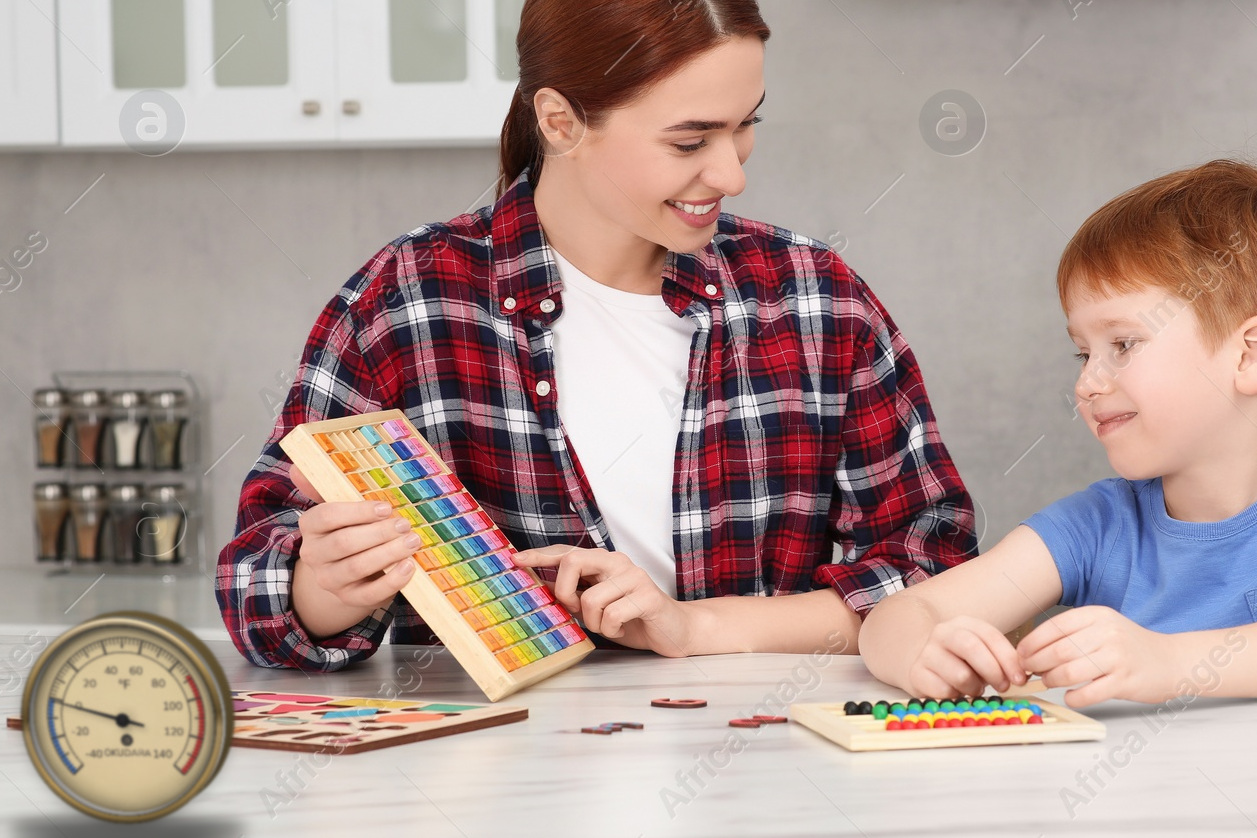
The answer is 0 °F
